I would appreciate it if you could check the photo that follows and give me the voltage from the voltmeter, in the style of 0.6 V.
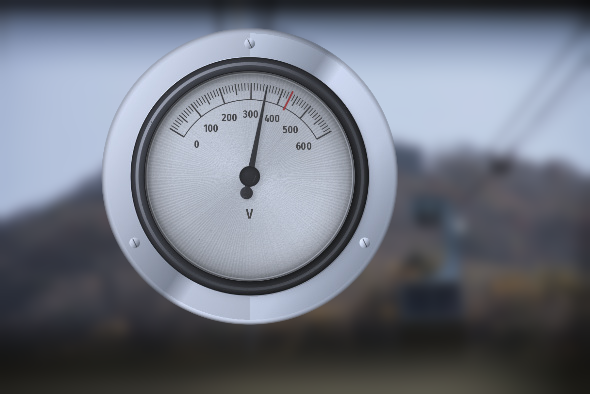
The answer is 350 V
